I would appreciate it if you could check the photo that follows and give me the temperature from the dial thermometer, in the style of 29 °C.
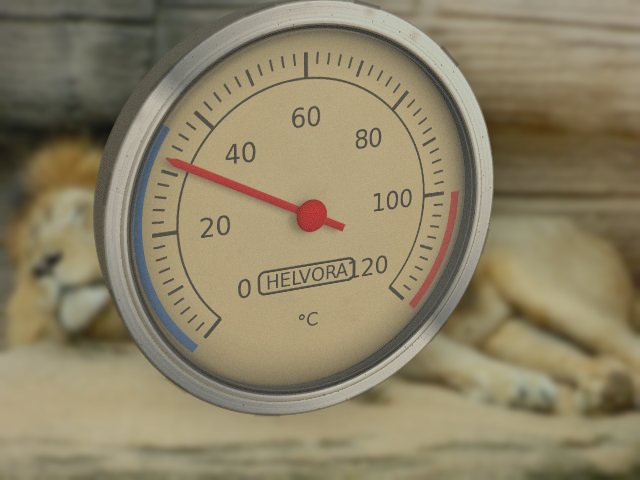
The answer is 32 °C
